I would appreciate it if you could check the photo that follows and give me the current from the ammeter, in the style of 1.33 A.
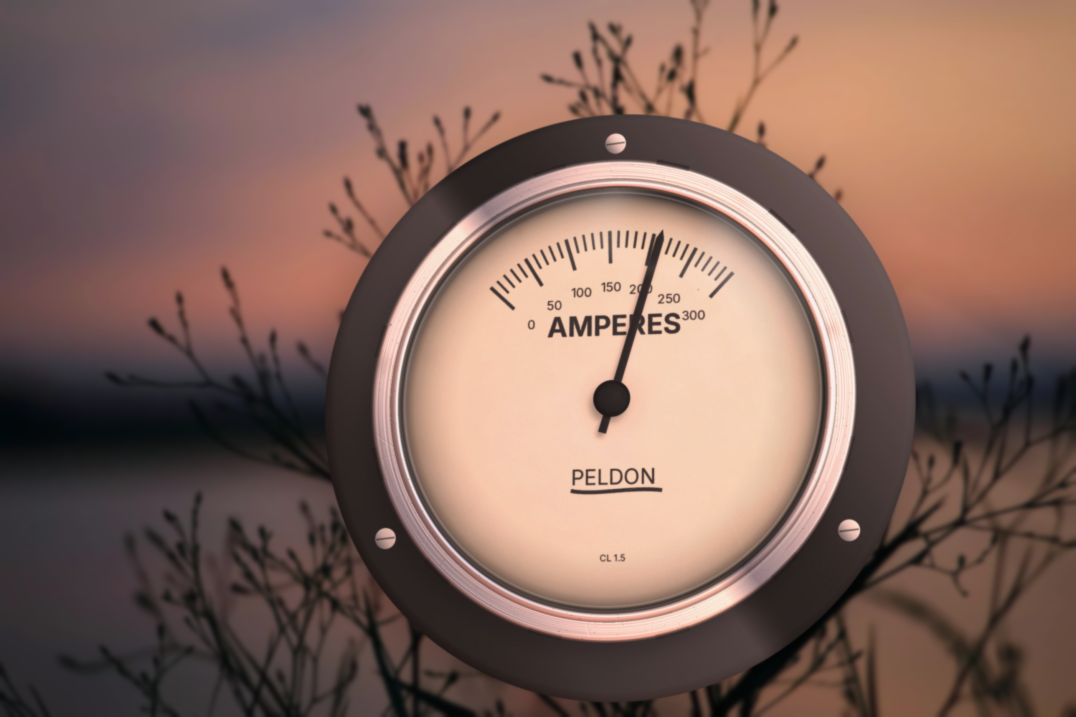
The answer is 210 A
